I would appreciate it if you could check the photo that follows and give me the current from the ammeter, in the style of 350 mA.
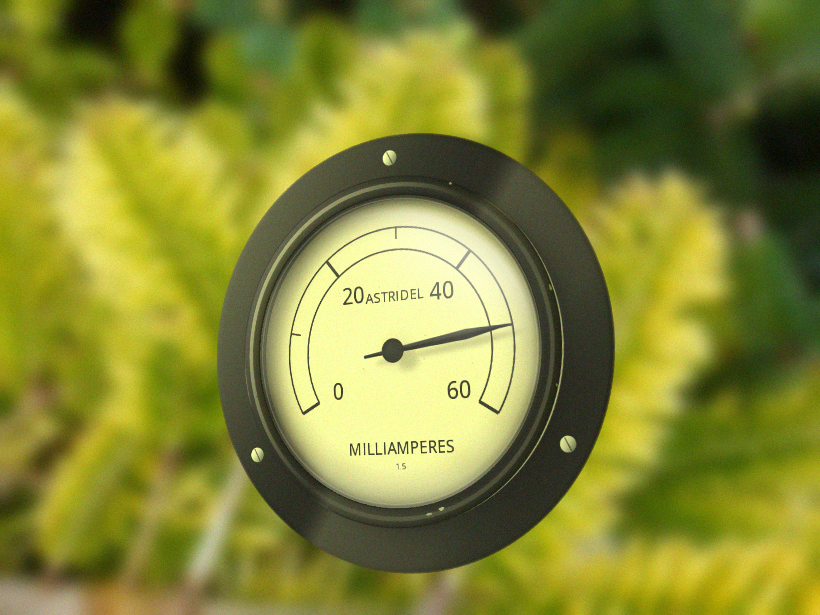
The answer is 50 mA
